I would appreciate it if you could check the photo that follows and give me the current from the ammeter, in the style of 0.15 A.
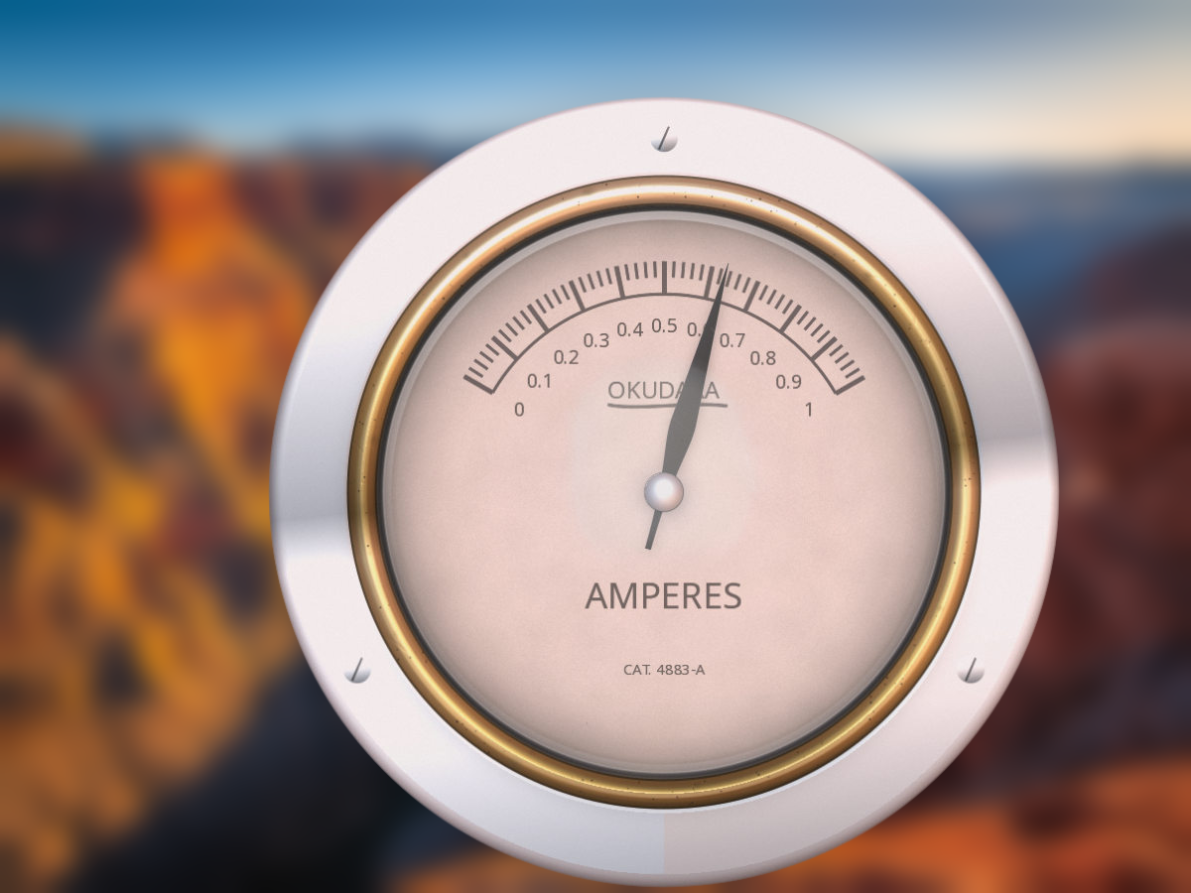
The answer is 0.63 A
